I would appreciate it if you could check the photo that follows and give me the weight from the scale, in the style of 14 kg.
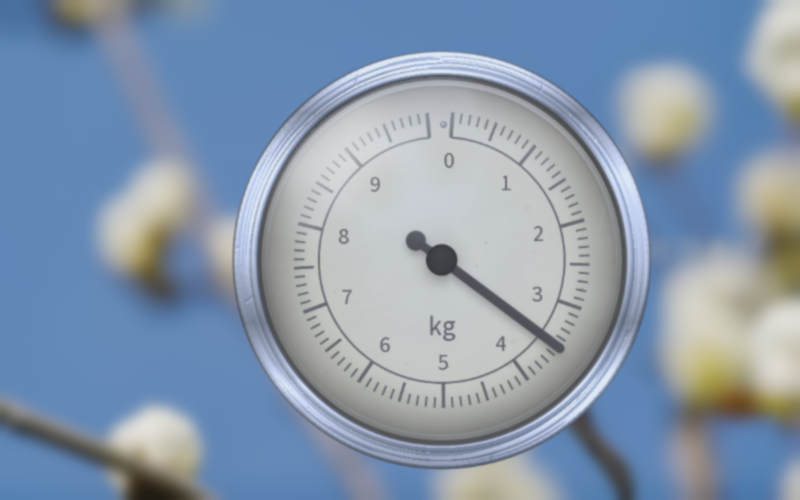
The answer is 3.5 kg
